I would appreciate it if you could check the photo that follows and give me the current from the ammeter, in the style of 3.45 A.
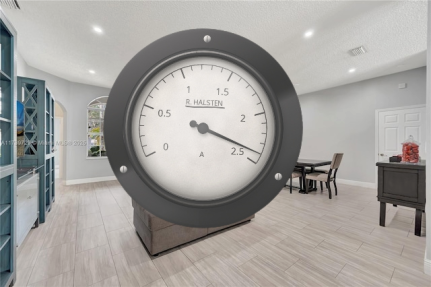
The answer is 2.4 A
